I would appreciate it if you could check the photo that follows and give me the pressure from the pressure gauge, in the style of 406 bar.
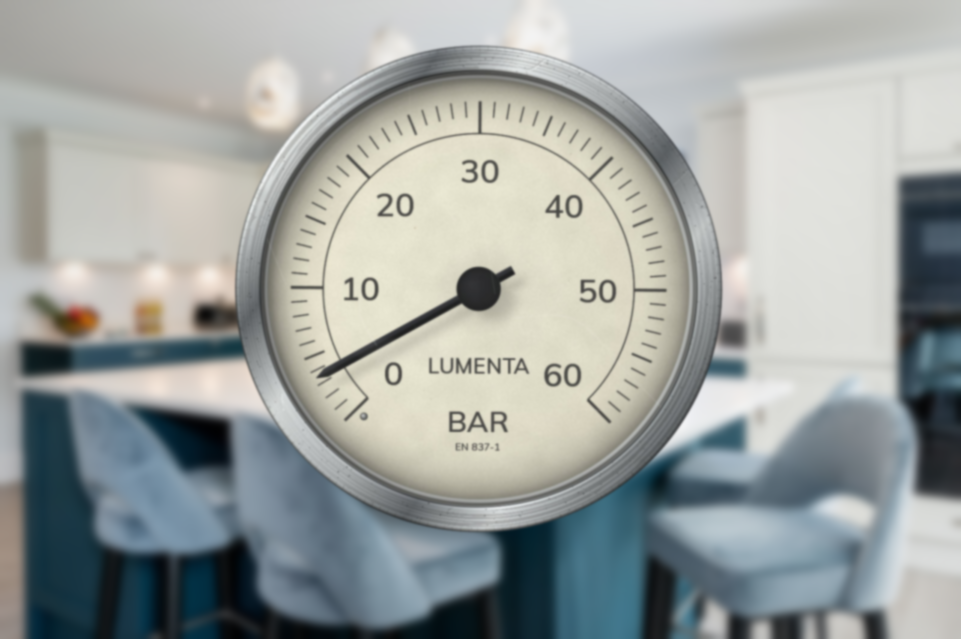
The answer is 3.5 bar
